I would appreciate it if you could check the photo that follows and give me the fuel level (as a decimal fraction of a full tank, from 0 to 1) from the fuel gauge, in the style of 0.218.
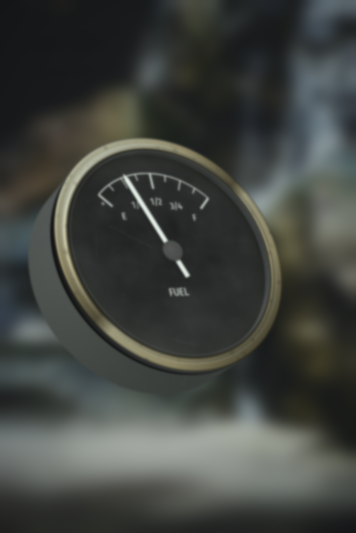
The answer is 0.25
